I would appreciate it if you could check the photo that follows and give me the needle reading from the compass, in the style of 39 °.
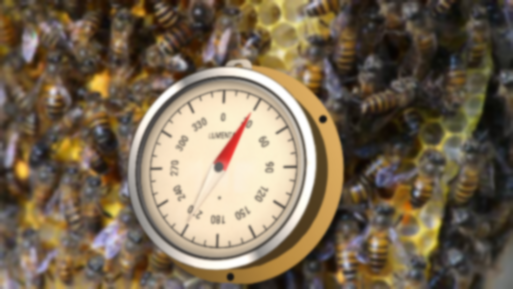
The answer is 30 °
